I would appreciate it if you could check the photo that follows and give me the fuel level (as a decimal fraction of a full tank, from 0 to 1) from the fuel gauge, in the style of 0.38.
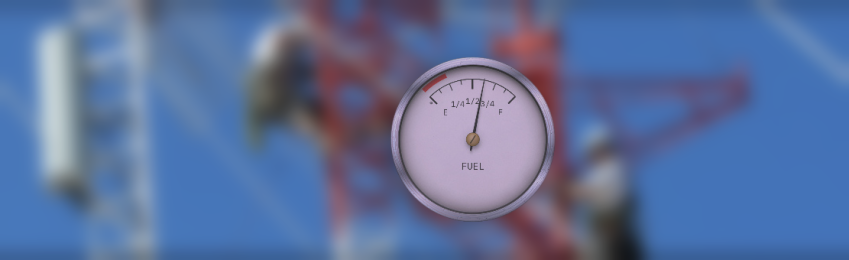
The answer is 0.625
